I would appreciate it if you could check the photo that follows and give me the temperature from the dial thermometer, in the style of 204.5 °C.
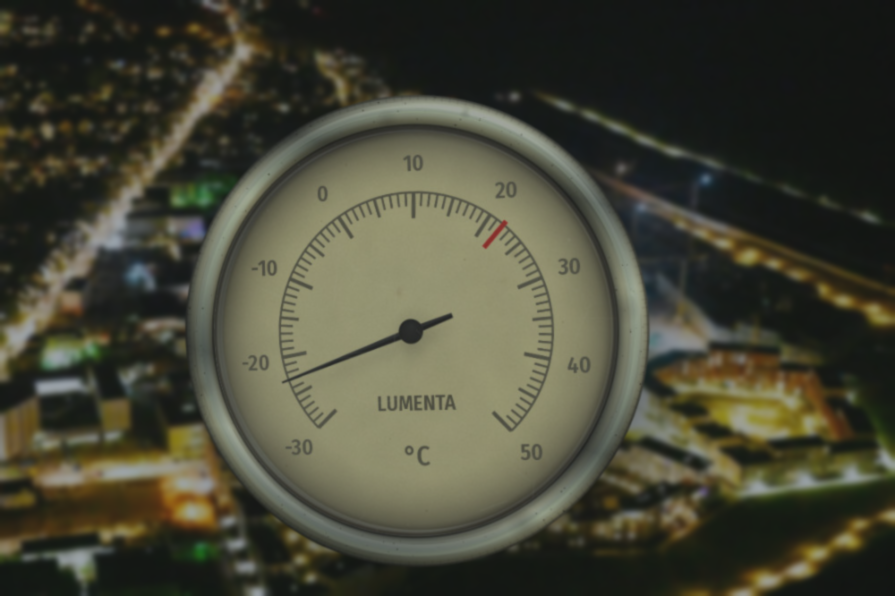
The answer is -23 °C
